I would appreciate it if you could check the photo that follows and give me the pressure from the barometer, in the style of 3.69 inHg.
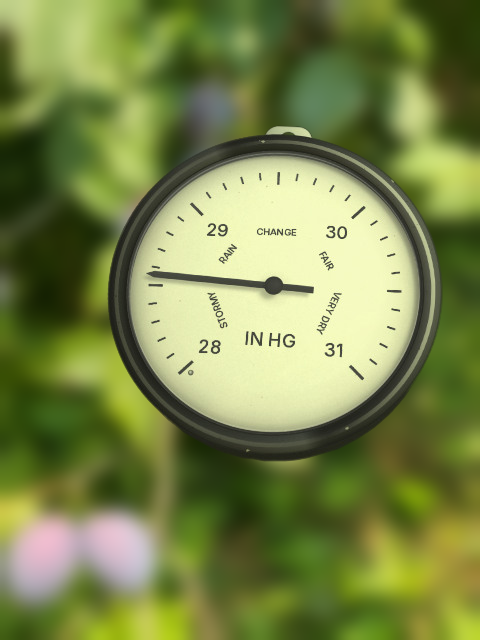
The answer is 28.55 inHg
